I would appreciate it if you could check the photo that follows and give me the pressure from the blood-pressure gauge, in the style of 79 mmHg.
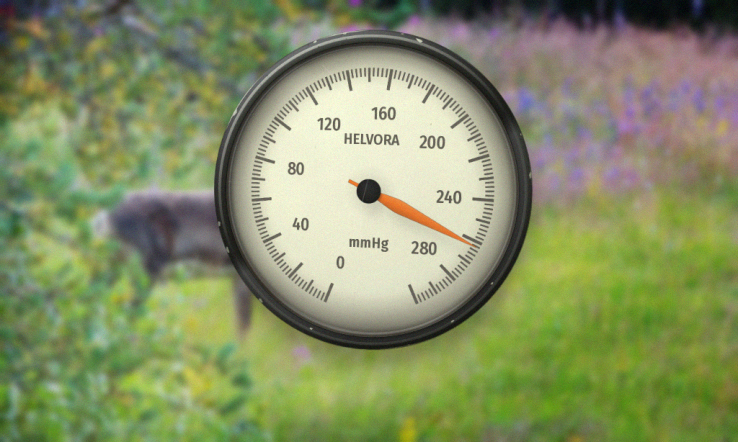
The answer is 262 mmHg
